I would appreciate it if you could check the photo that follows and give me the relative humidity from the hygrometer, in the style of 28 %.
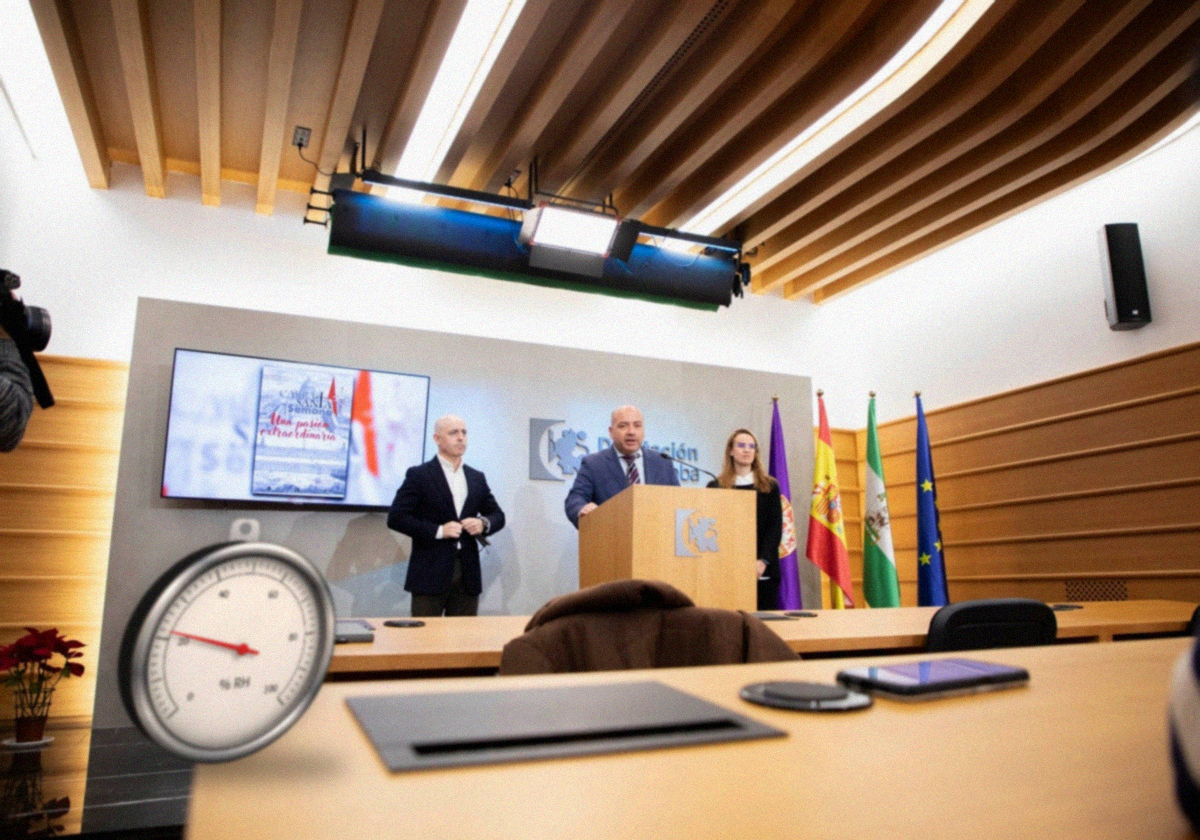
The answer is 22 %
